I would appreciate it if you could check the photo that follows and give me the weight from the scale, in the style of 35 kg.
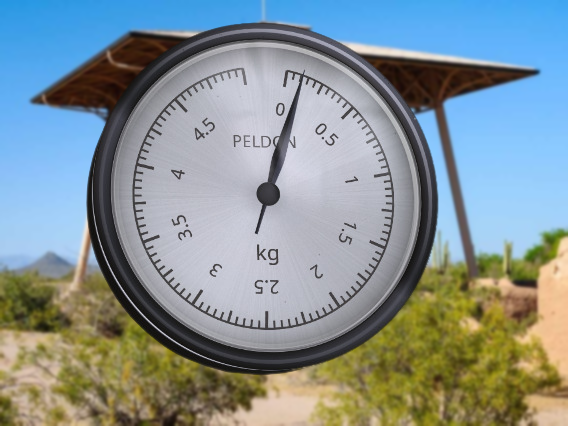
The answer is 0.1 kg
